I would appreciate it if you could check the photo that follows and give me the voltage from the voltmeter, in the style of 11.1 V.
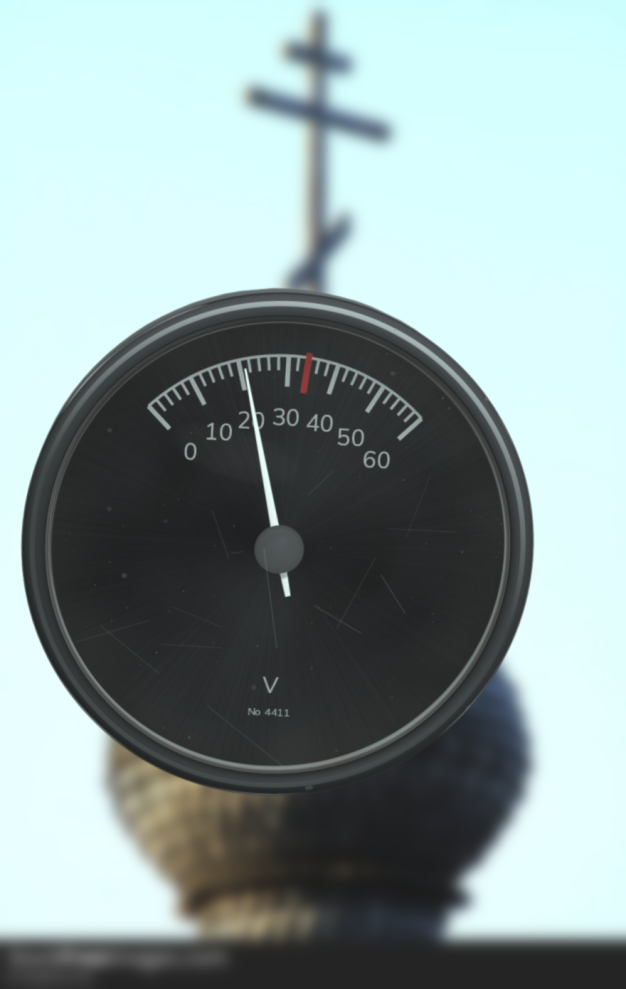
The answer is 21 V
